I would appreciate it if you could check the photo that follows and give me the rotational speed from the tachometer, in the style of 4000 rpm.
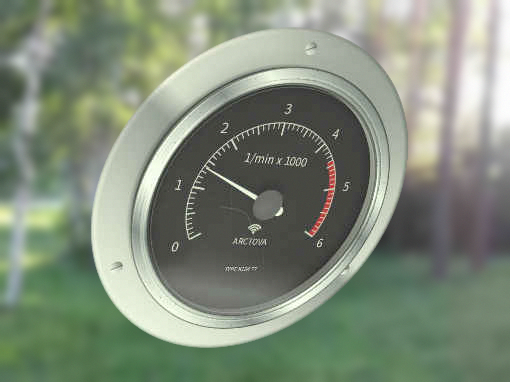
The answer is 1400 rpm
